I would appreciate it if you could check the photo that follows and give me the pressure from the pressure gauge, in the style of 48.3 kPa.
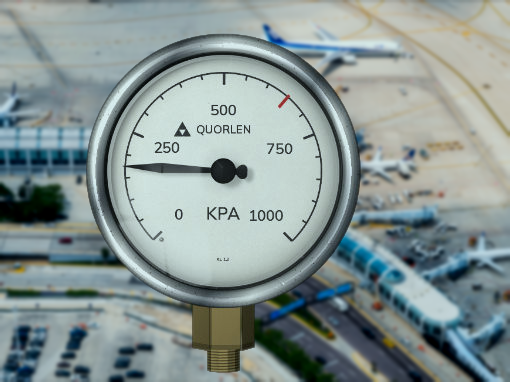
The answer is 175 kPa
